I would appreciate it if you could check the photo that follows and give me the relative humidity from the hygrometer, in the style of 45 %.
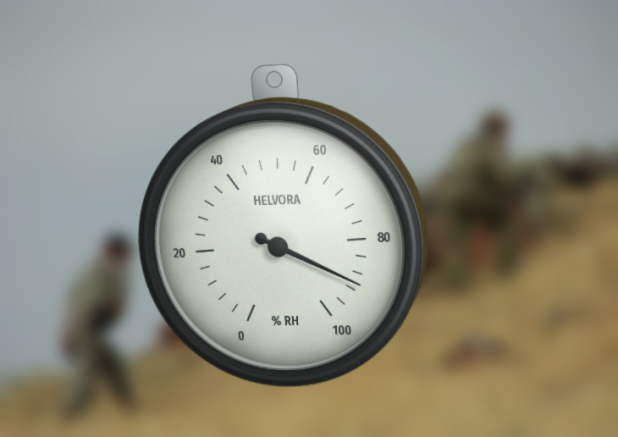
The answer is 90 %
